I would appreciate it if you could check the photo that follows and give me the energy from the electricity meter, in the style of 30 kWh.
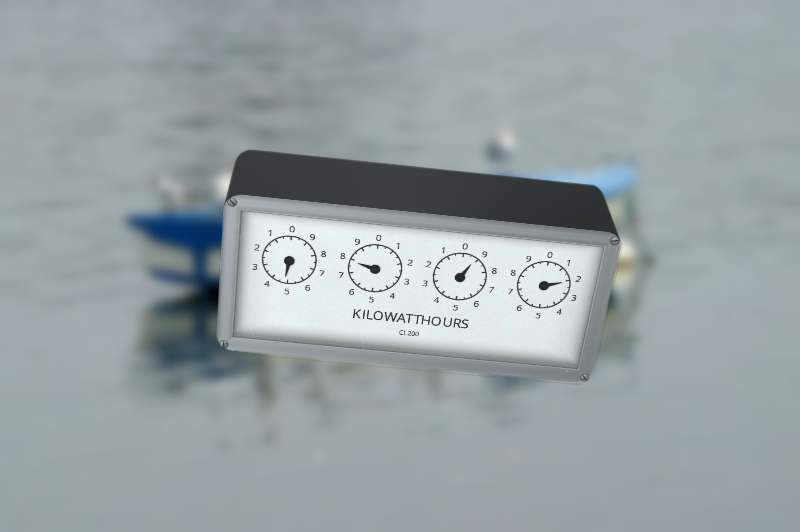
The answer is 4792 kWh
